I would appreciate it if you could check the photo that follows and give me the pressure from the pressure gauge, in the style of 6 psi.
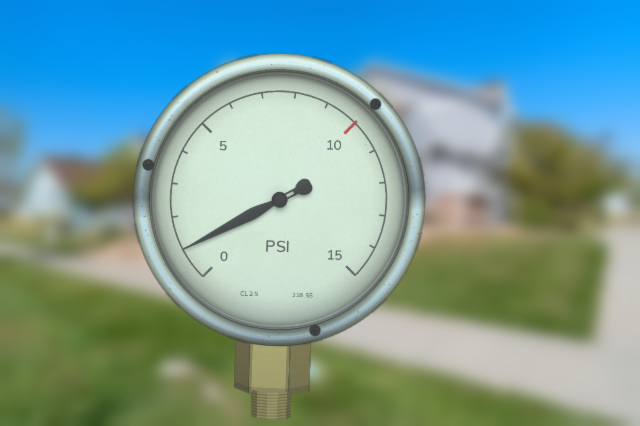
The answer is 1 psi
